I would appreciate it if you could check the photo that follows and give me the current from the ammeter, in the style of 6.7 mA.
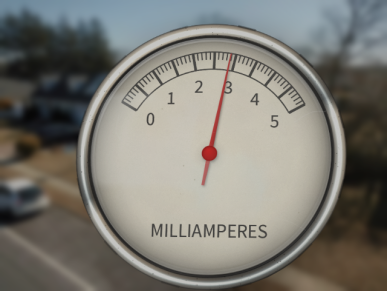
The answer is 2.9 mA
